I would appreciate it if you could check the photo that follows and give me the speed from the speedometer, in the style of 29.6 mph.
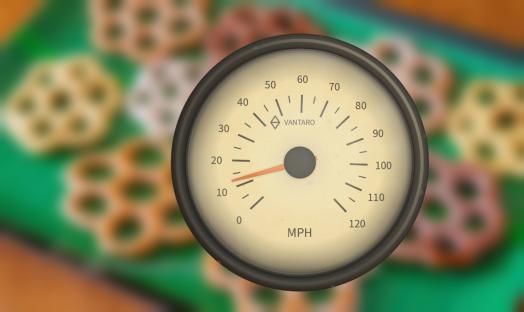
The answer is 12.5 mph
